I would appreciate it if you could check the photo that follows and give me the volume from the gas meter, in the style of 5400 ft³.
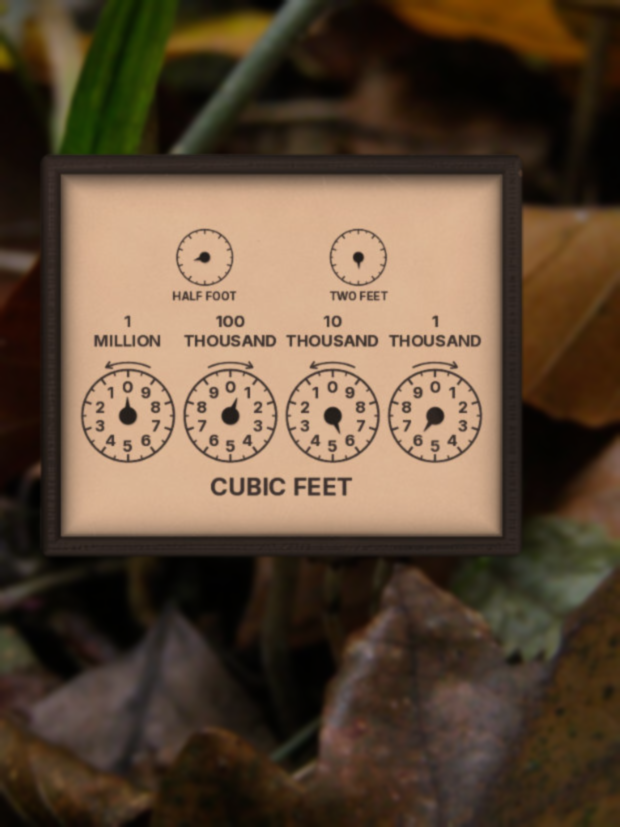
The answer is 5600 ft³
